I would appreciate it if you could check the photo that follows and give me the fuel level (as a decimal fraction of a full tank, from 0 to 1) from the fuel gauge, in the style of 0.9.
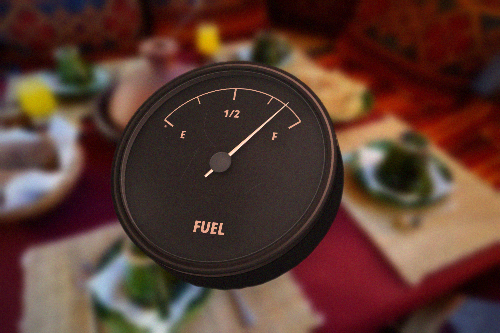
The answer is 0.875
